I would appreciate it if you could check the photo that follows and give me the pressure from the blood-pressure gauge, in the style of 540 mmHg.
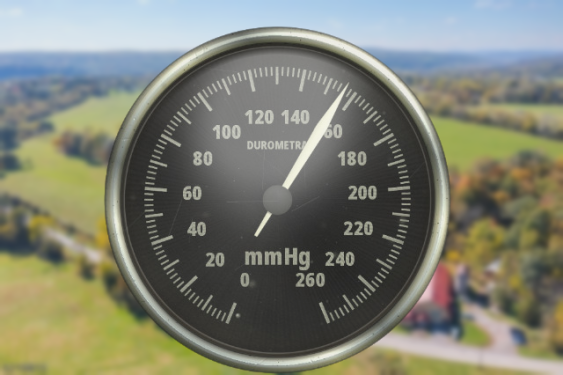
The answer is 156 mmHg
